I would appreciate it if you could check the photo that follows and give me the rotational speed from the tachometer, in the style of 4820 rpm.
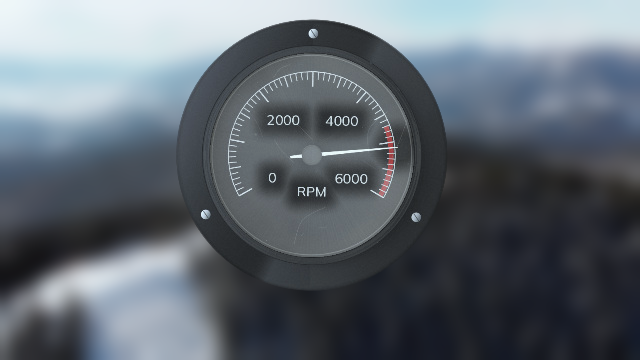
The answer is 5100 rpm
